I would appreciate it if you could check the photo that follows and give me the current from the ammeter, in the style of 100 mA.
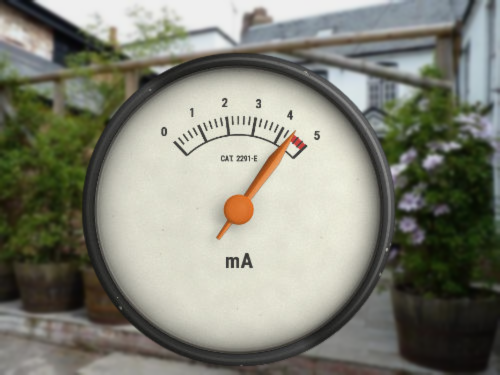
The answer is 4.4 mA
